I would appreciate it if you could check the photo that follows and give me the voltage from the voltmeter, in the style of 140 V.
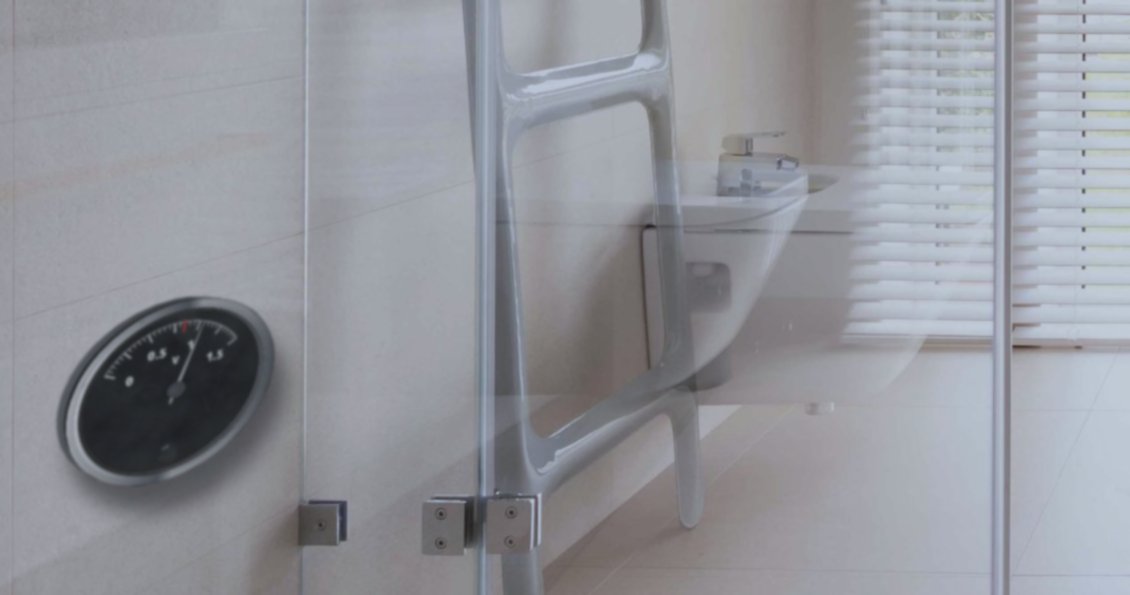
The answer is 1 V
